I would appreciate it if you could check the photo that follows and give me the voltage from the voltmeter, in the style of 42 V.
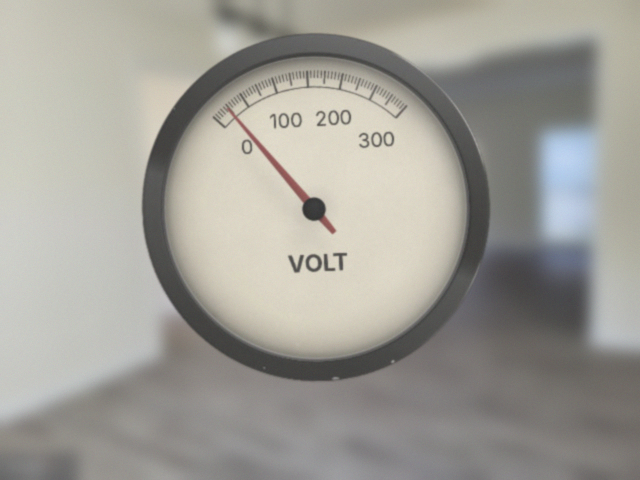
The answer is 25 V
